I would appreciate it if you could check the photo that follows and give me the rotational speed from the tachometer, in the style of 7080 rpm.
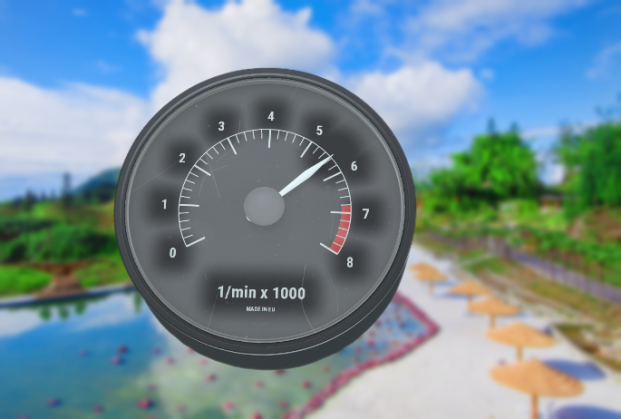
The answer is 5600 rpm
